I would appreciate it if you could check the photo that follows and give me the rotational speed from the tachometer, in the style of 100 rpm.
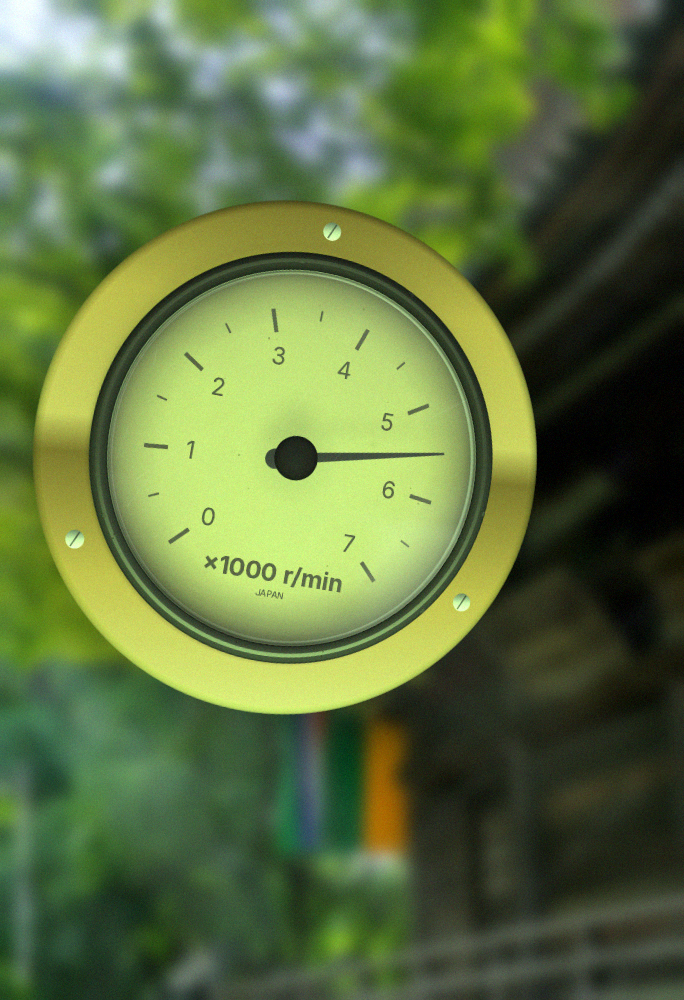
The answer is 5500 rpm
